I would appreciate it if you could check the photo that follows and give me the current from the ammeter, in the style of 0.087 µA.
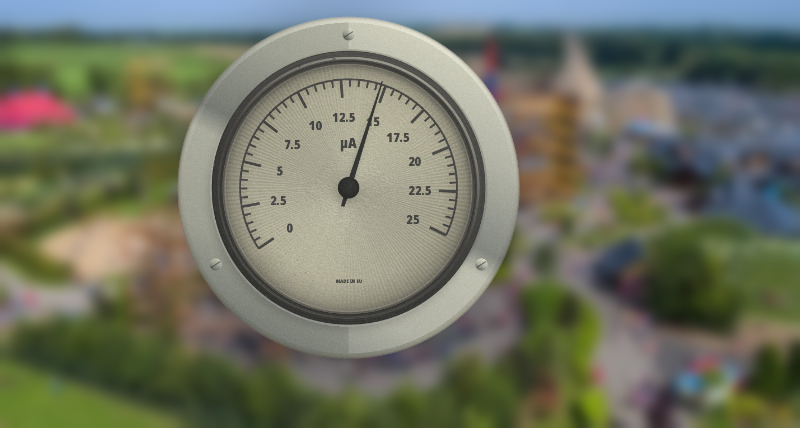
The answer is 14.75 µA
